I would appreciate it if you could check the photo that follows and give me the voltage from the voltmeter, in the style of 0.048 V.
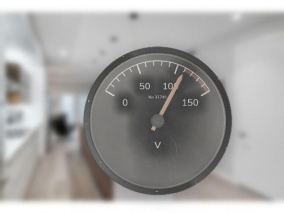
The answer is 110 V
